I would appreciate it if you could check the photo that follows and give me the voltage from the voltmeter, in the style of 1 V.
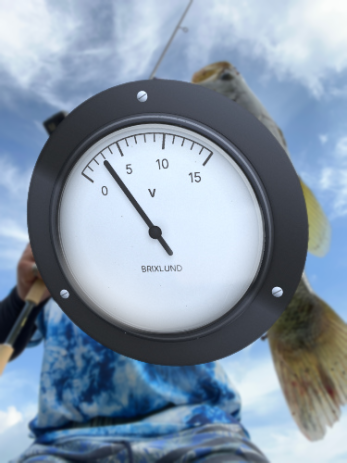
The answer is 3 V
